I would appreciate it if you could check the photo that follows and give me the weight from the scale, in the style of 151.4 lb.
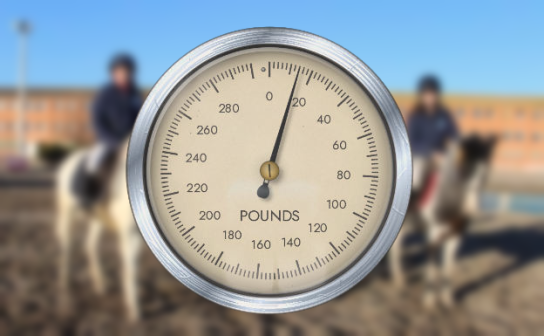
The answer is 14 lb
